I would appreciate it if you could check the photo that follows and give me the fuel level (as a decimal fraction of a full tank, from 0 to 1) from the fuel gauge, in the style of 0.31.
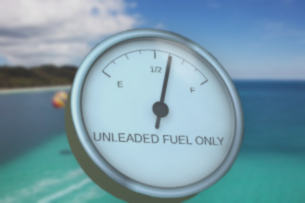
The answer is 0.625
